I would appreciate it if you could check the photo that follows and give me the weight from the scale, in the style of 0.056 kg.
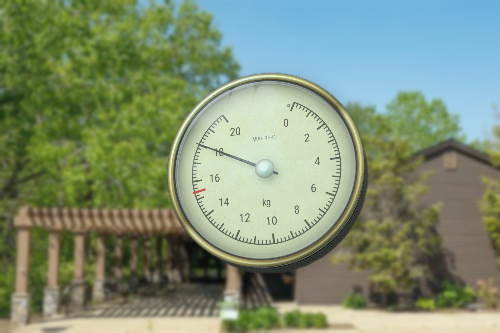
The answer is 18 kg
